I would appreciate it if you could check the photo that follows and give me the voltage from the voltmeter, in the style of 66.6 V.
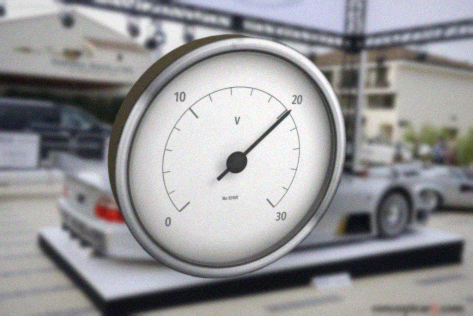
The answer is 20 V
